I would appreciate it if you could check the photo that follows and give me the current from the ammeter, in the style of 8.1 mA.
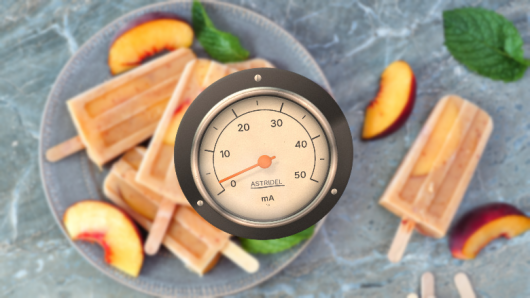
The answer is 2.5 mA
